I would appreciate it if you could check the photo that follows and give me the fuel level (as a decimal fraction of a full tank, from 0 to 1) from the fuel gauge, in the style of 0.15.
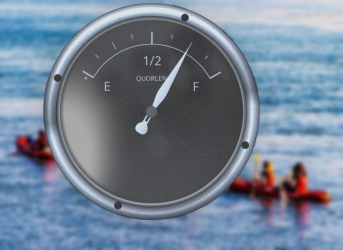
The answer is 0.75
